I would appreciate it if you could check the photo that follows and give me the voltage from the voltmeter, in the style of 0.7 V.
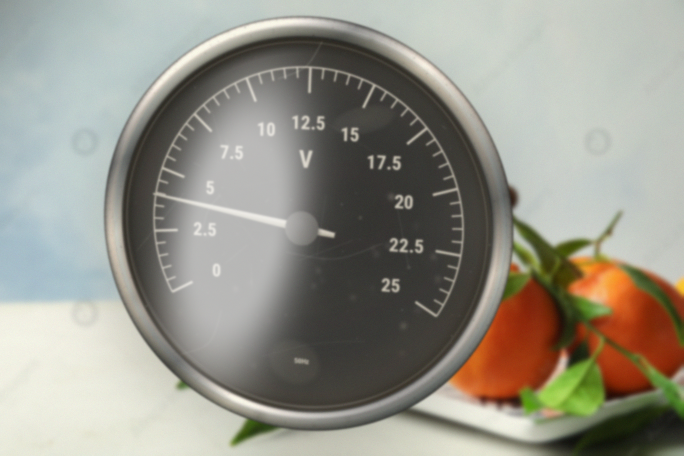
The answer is 4 V
